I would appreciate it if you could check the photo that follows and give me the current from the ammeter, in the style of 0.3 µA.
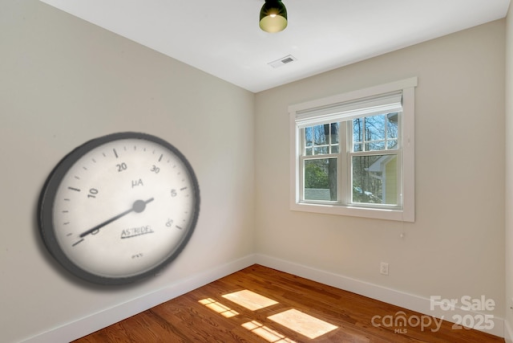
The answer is 1 µA
